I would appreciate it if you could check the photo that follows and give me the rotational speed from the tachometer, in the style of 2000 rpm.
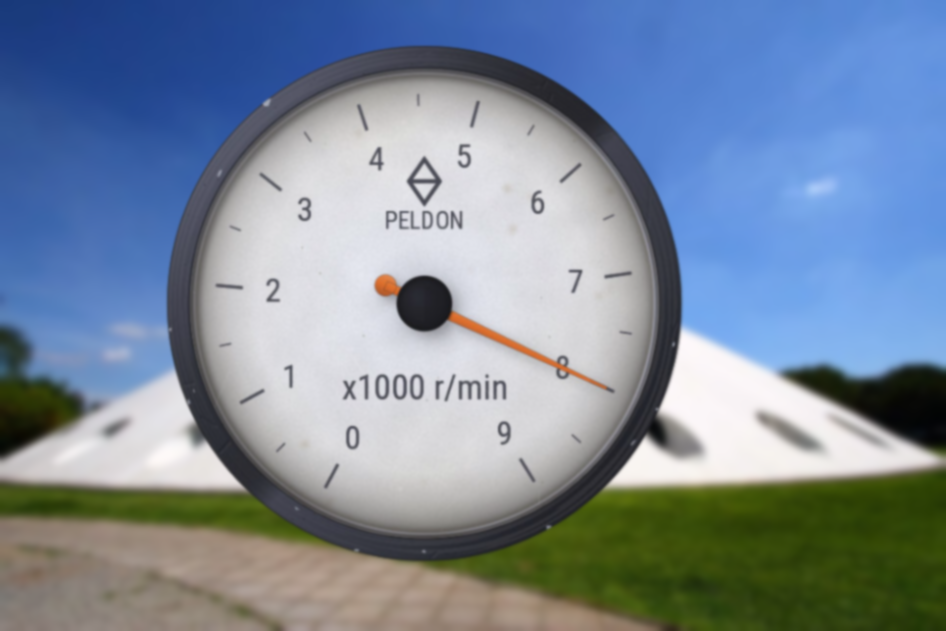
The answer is 8000 rpm
